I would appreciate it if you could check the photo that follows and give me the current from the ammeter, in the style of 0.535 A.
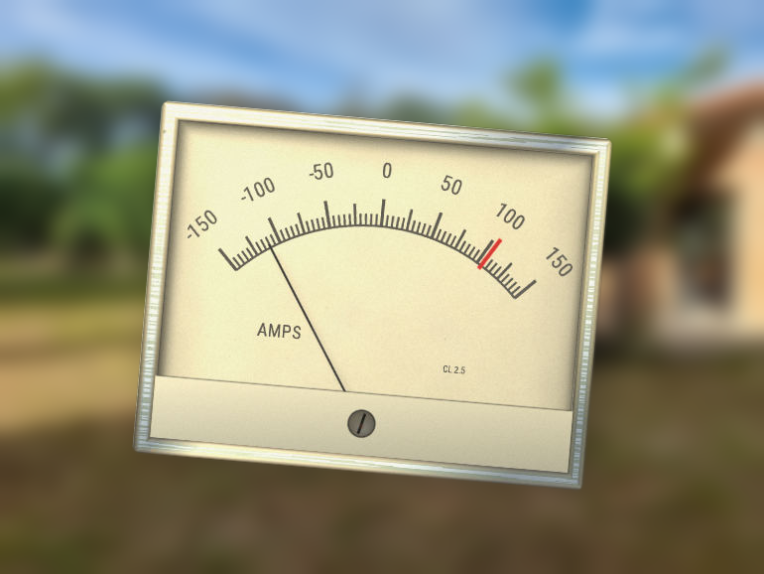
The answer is -110 A
